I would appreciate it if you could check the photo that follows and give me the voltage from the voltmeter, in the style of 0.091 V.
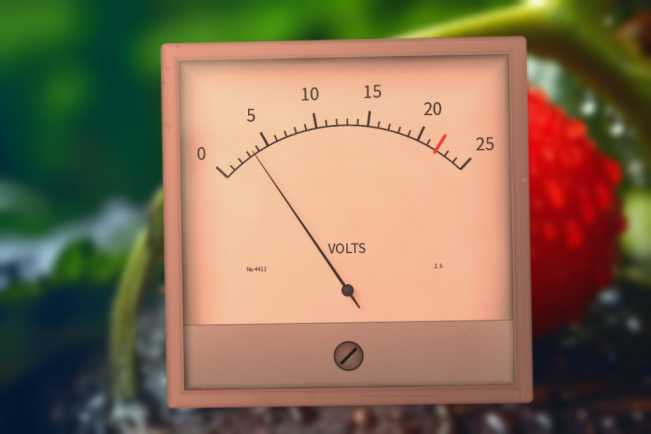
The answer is 3.5 V
